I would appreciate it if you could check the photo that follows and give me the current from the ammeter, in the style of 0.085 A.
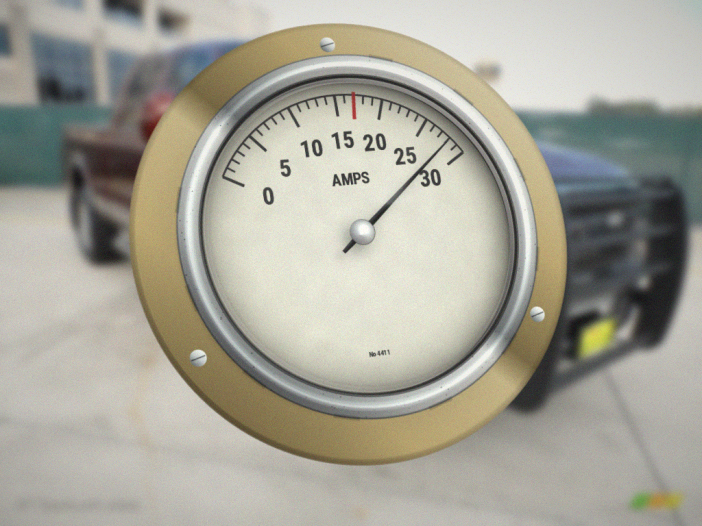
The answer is 28 A
